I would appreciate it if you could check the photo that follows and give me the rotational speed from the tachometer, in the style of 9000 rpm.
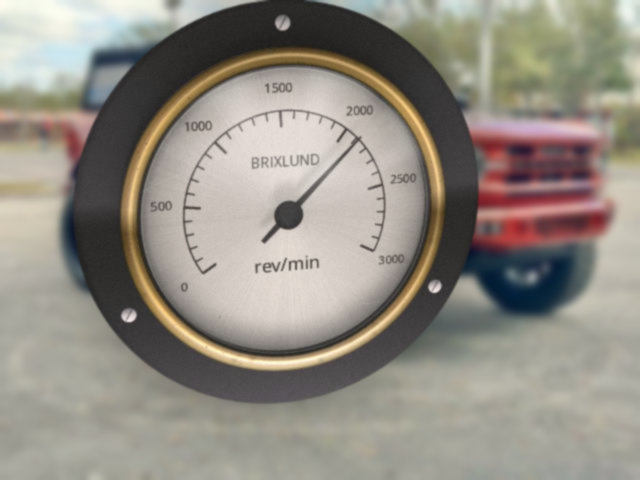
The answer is 2100 rpm
